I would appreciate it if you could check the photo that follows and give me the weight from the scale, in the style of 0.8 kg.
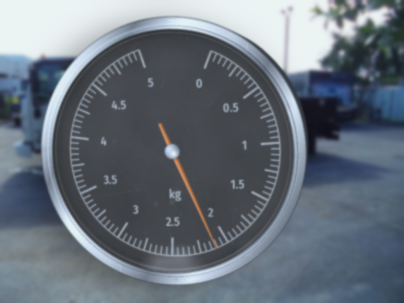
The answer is 2.1 kg
